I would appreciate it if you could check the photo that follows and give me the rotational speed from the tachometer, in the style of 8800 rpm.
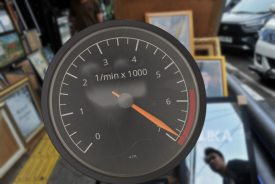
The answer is 6875 rpm
